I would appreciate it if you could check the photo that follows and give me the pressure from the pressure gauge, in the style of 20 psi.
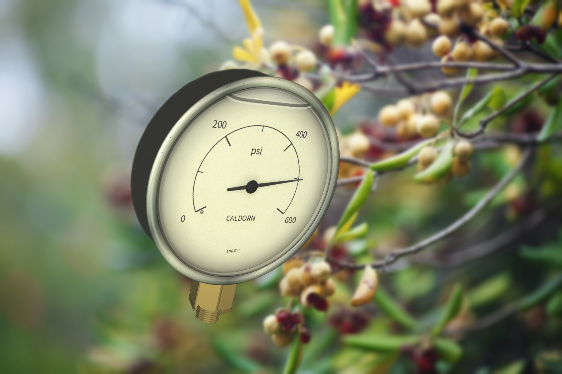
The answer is 500 psi
